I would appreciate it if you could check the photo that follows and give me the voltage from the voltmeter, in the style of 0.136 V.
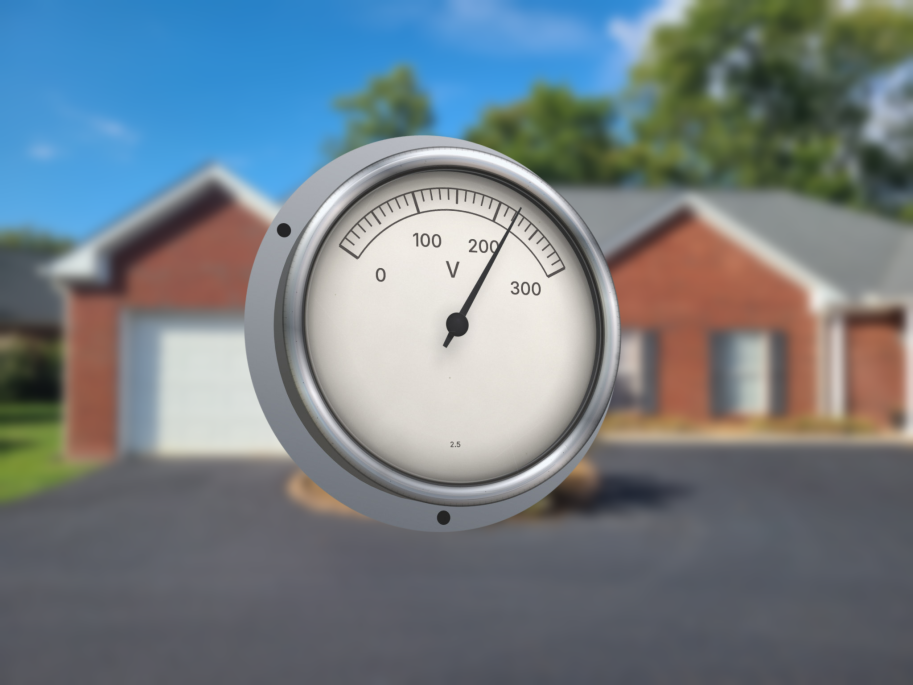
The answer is 220 V
